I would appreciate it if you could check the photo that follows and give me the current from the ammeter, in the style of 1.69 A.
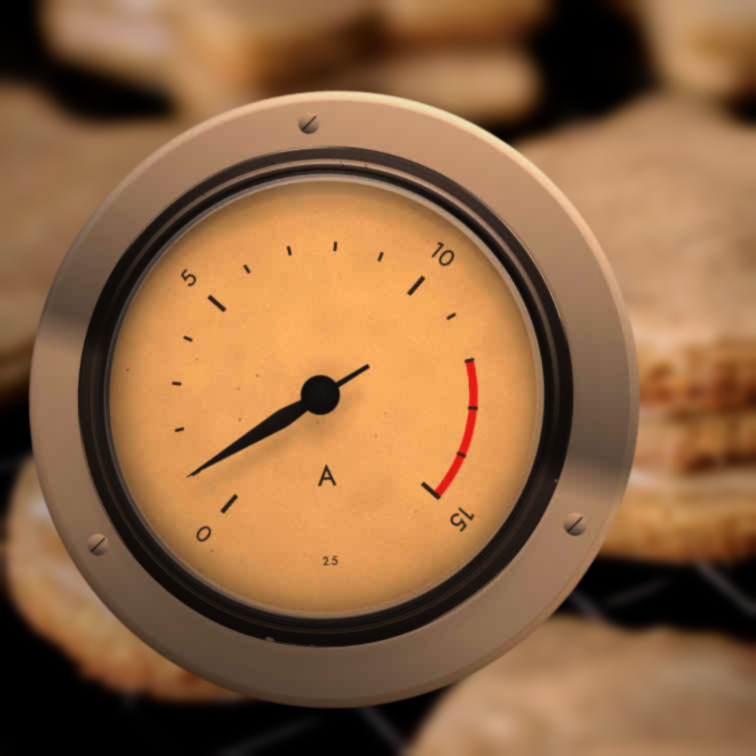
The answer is 1 A
